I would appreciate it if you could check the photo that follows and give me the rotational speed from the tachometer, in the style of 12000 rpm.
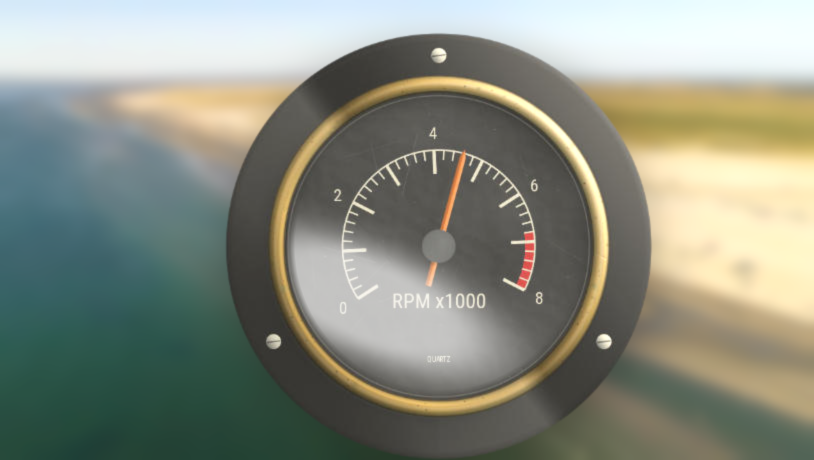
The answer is 4600 rpm
